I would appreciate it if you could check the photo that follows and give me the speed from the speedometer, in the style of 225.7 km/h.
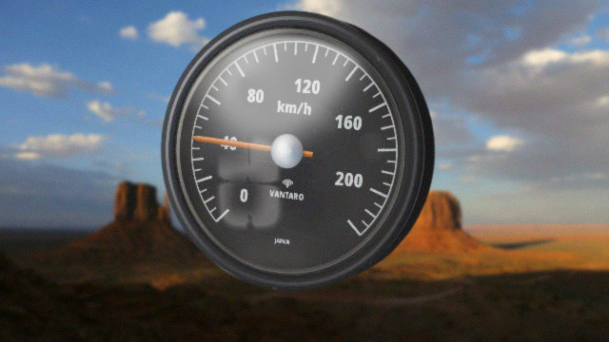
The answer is 40 km/h
